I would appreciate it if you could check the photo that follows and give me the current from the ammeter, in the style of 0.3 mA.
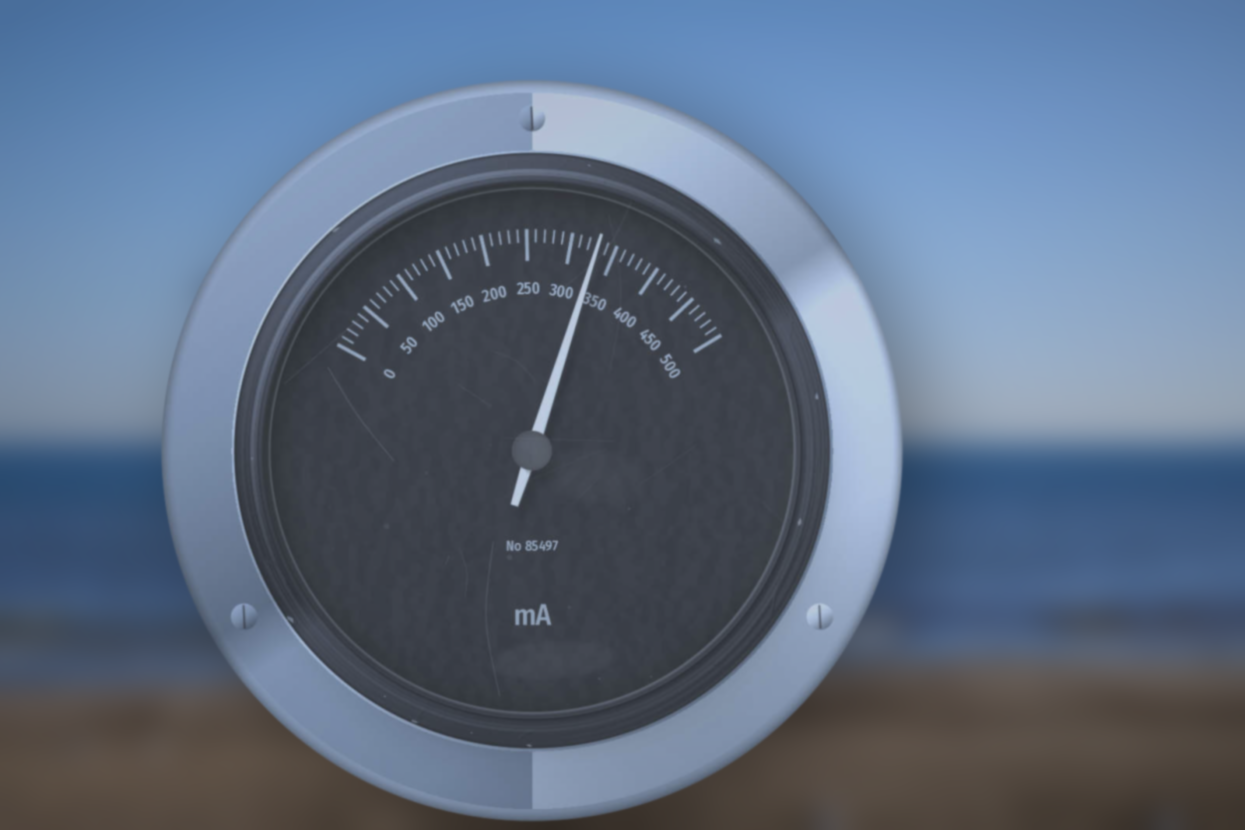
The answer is 330 mA
